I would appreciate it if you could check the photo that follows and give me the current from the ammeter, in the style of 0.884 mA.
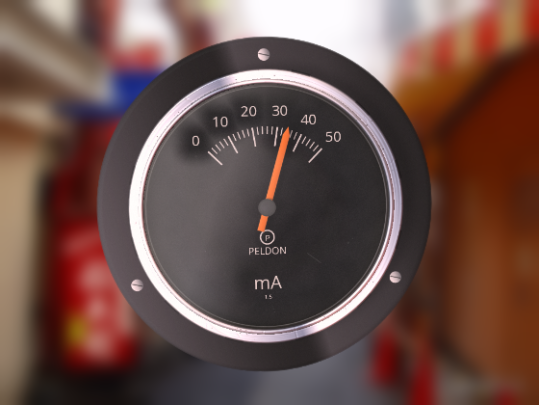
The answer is 34 mA
